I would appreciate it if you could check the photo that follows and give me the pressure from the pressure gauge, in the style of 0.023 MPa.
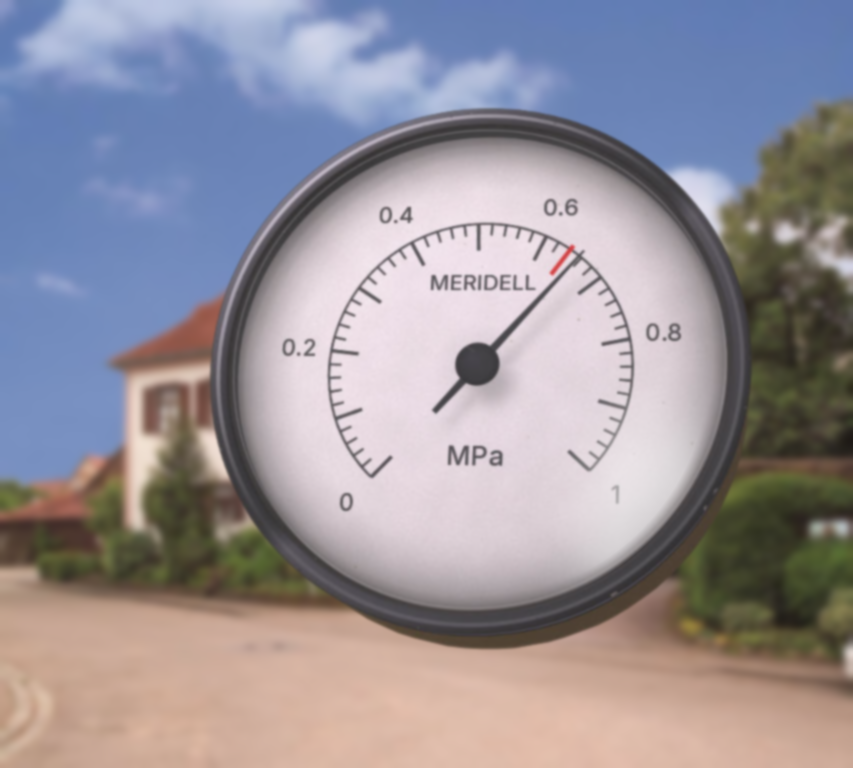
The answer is 0.66 MPa
